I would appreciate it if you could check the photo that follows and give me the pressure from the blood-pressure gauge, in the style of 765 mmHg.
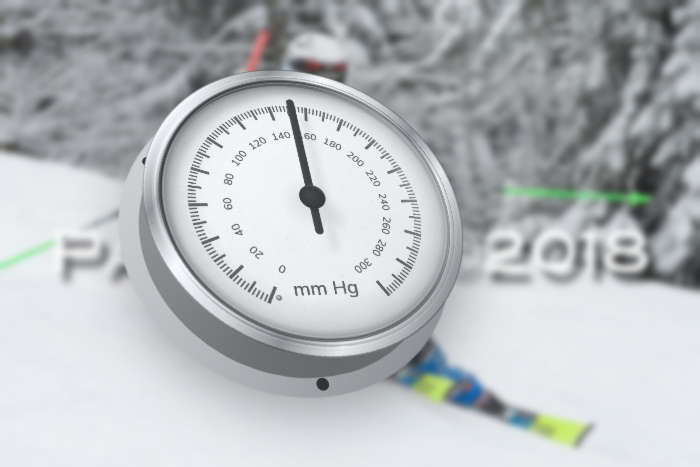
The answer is 150 mmHg
